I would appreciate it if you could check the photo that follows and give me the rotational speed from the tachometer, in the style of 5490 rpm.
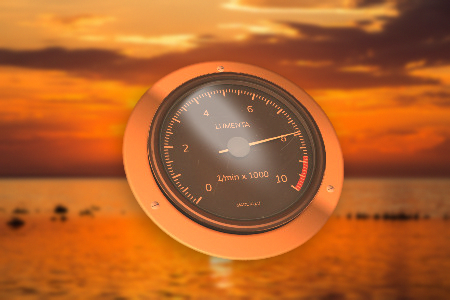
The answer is 8000 rpm
